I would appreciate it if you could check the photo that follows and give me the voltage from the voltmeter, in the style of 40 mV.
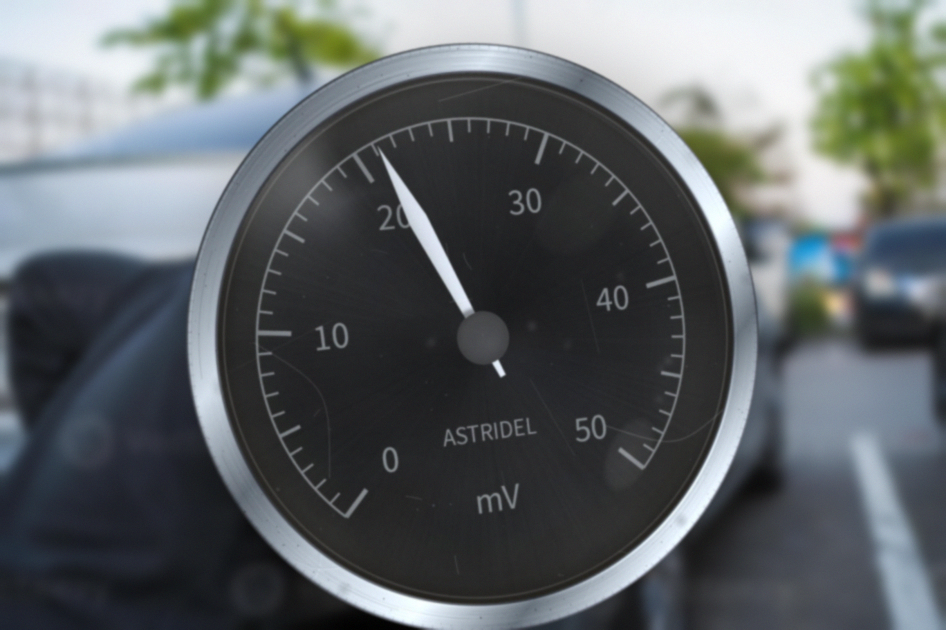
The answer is 21 mV
